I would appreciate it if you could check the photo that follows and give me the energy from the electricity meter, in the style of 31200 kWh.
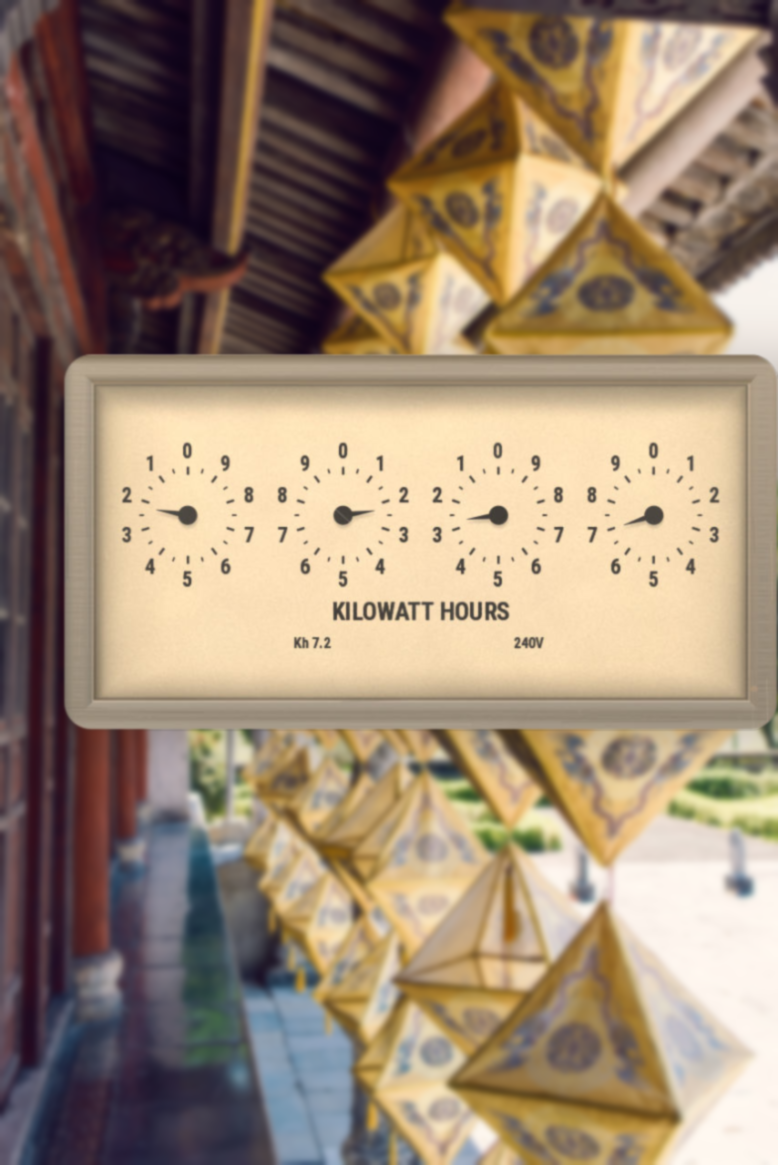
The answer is 2227 kWh
